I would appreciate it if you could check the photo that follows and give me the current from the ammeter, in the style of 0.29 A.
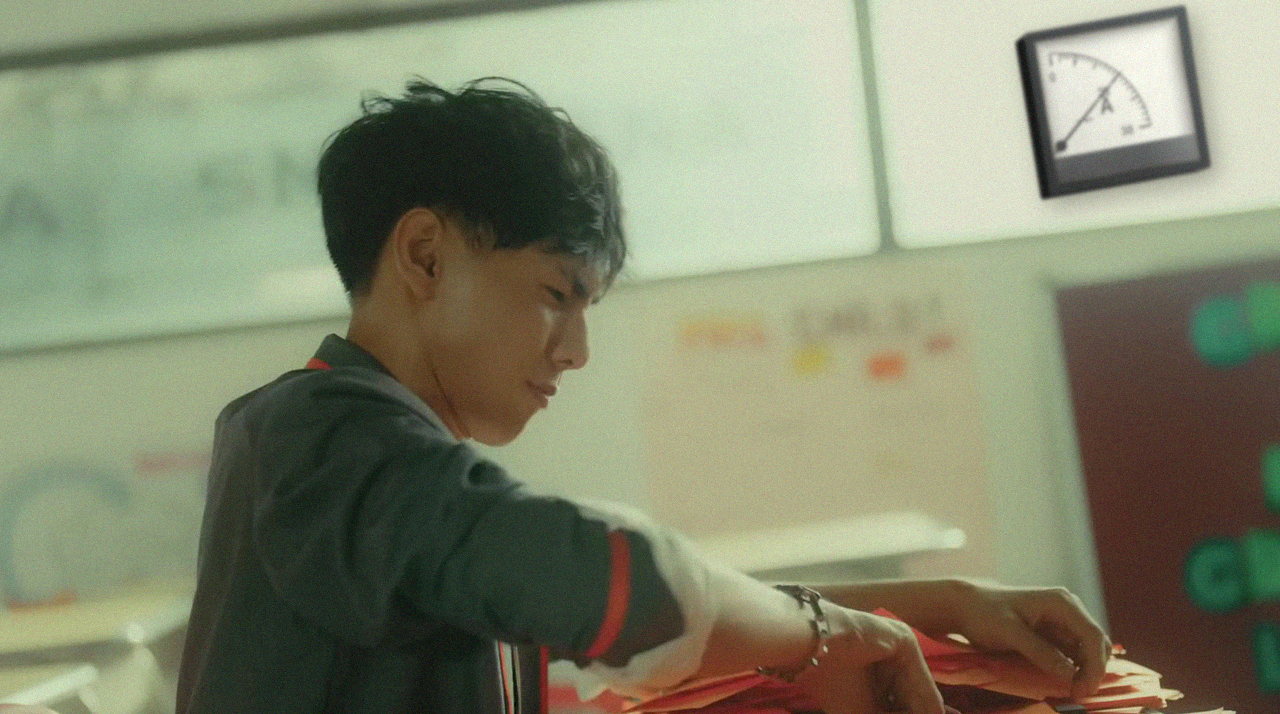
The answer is 20 A
